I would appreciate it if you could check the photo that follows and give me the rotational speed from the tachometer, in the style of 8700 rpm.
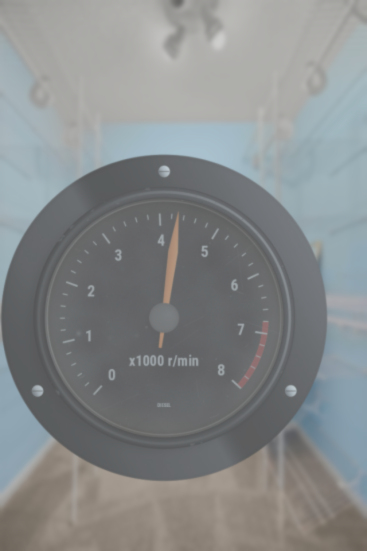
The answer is 4300 rpm
